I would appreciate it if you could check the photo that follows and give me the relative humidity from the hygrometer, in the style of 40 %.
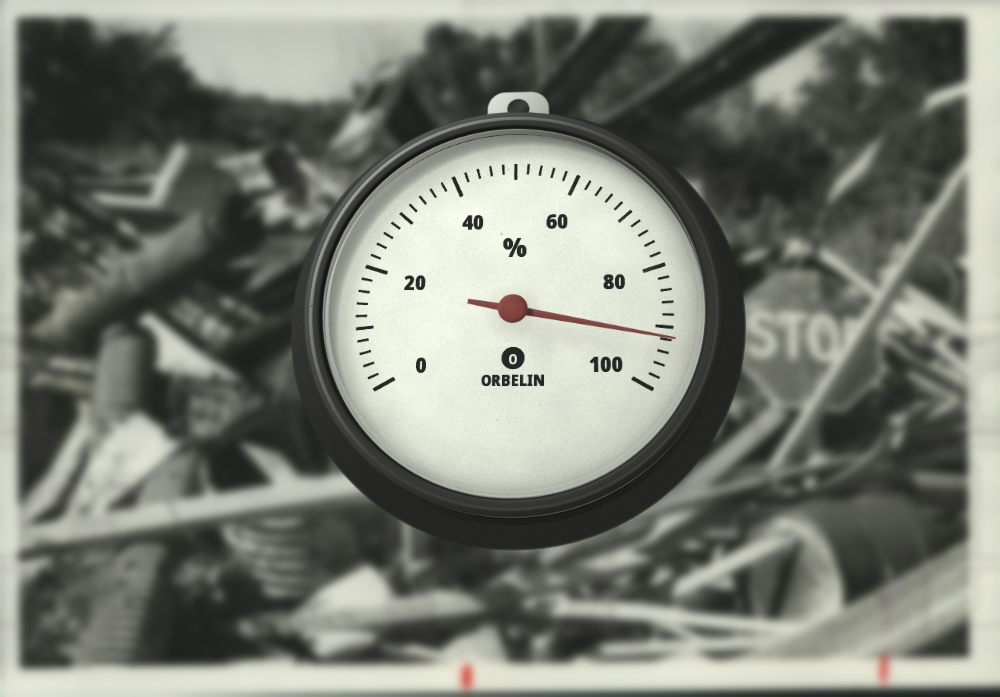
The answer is 92 %
